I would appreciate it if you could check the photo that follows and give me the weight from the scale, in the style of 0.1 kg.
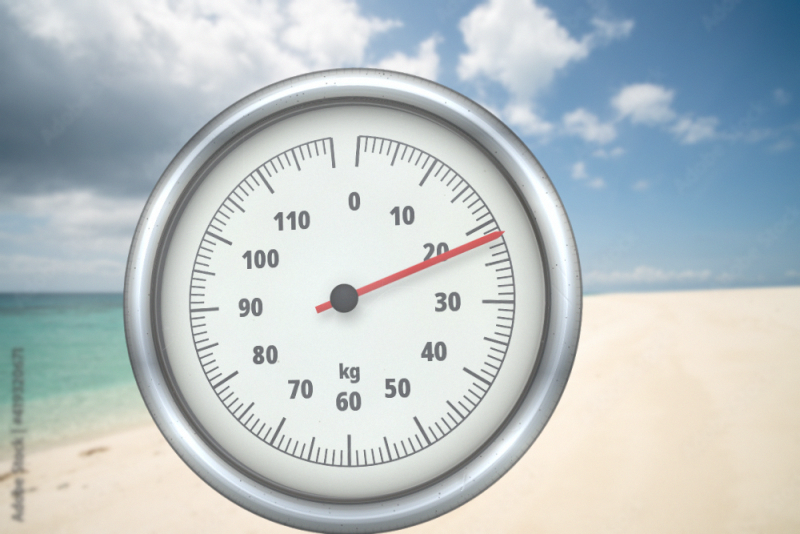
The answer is 22 kg
